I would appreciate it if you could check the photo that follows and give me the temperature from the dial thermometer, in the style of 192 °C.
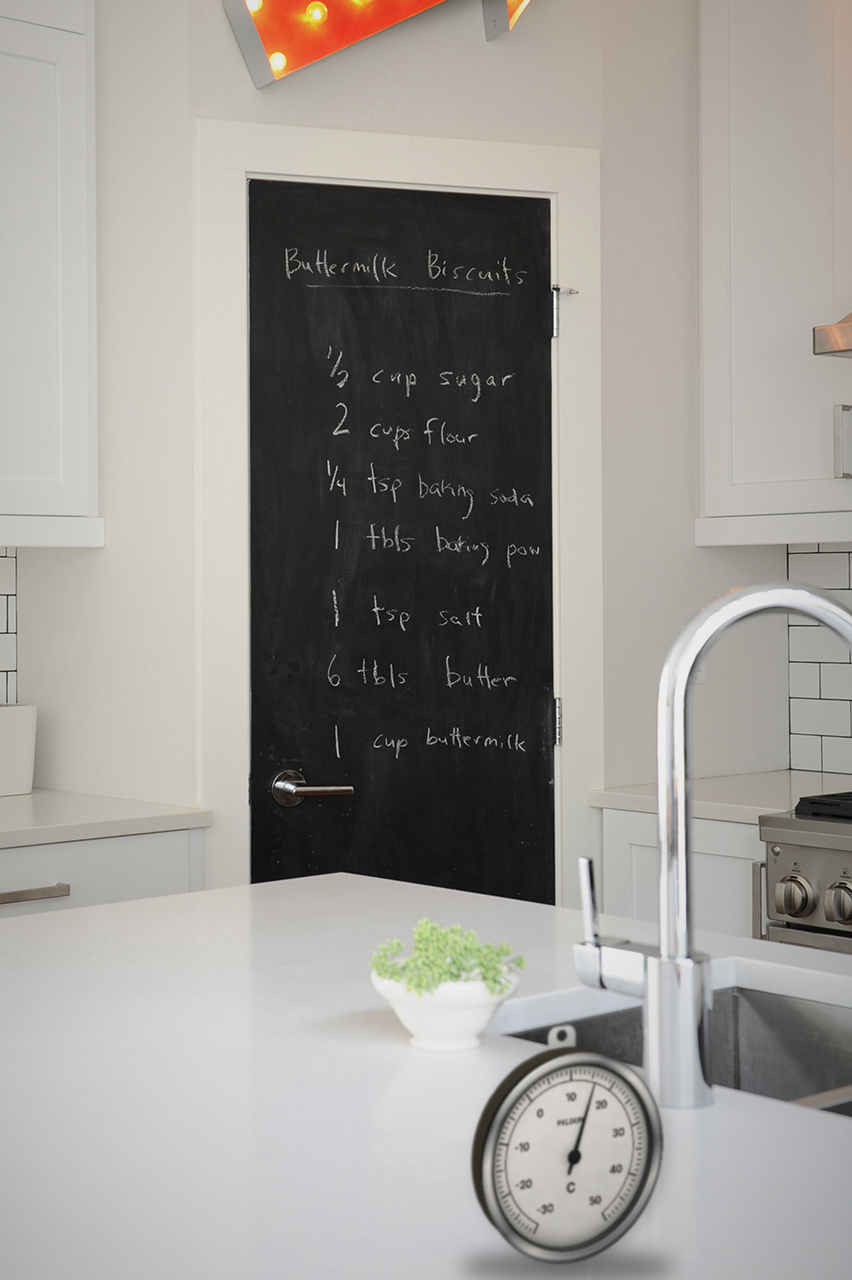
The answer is 15 °C
